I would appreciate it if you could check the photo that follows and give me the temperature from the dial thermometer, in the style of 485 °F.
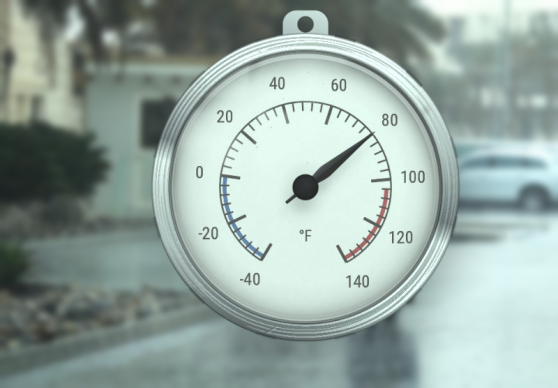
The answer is 80 °F
